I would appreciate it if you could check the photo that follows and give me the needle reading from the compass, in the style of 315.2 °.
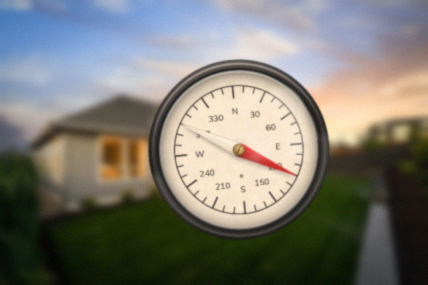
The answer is 120 °
